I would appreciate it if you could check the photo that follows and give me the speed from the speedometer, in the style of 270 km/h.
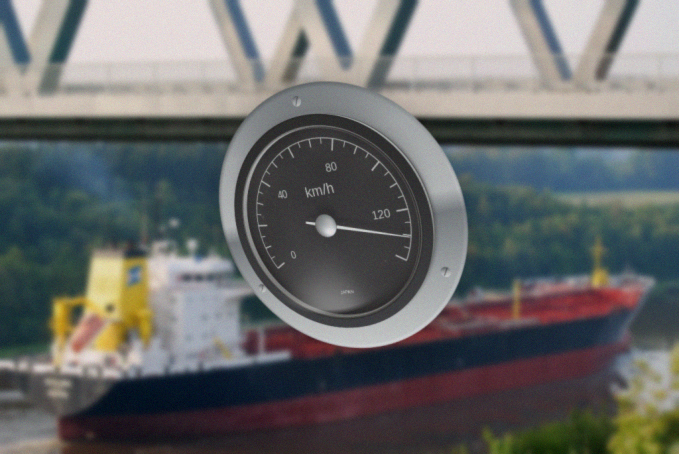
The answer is 130 km/h
